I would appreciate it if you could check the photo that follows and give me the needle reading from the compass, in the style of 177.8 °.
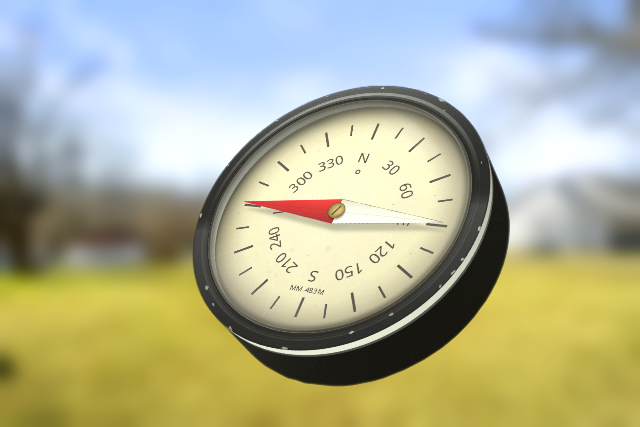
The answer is 270 °
